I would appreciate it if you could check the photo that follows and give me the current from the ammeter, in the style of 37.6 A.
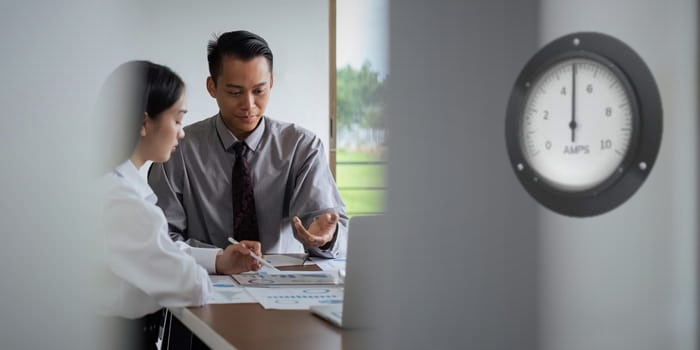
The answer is 5 A
